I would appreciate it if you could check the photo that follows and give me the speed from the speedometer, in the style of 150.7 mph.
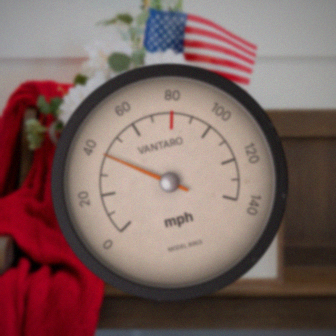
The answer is 40 mph
